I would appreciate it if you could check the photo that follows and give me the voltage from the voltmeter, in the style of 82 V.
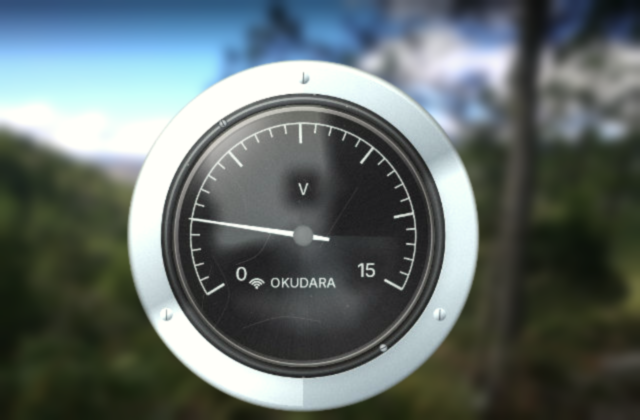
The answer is 2.5 V
